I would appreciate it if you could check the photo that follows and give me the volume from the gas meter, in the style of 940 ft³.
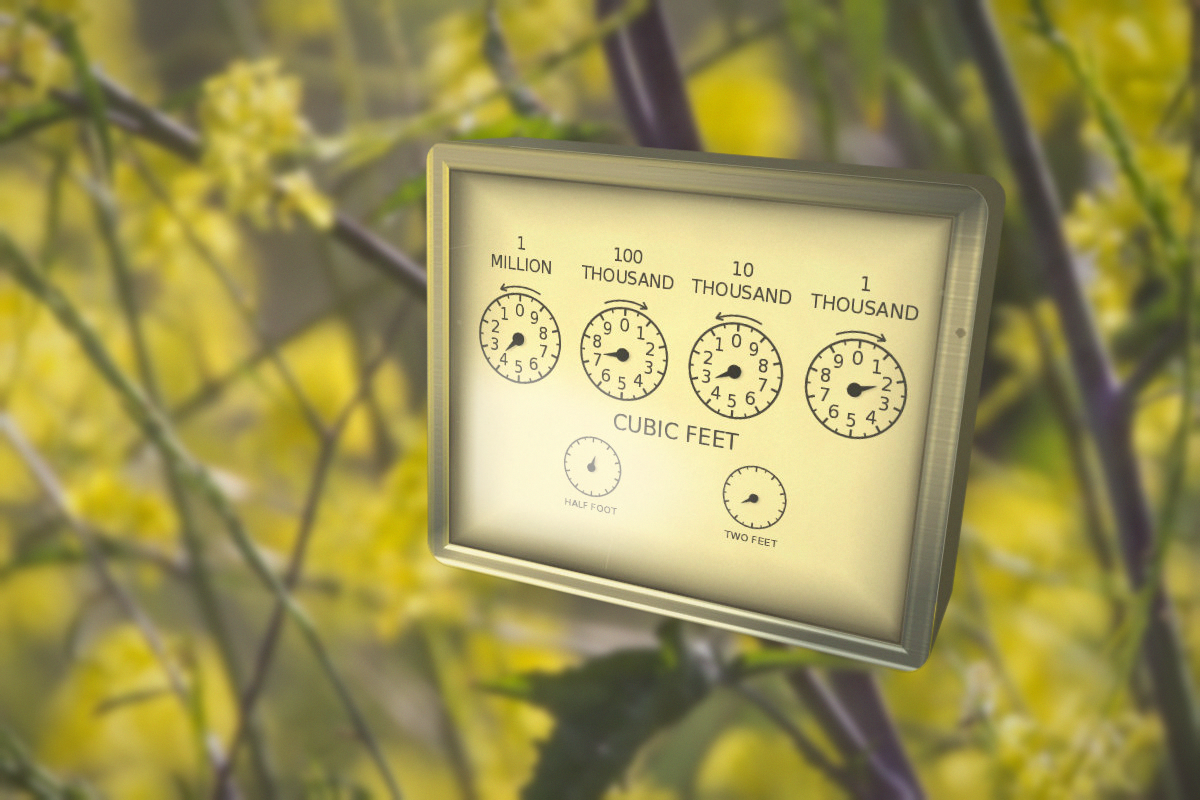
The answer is 373200 ft³
